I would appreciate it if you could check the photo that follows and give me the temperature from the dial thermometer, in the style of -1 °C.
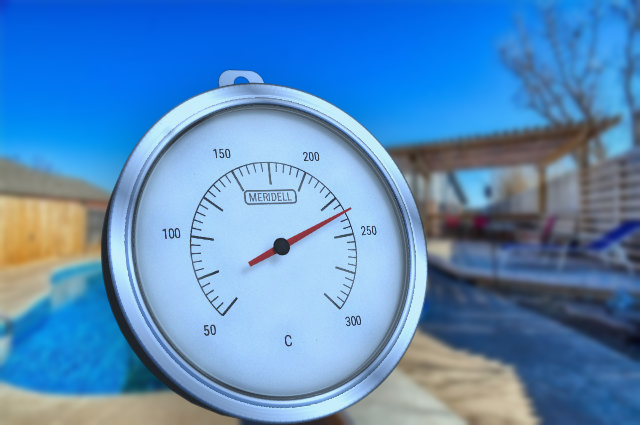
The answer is 235 °C
